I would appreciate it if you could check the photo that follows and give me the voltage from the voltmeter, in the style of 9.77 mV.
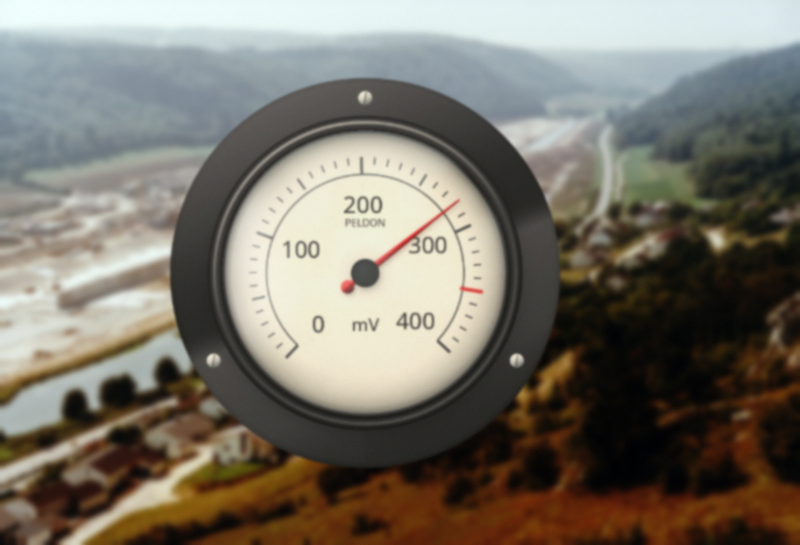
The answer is 280 mV
